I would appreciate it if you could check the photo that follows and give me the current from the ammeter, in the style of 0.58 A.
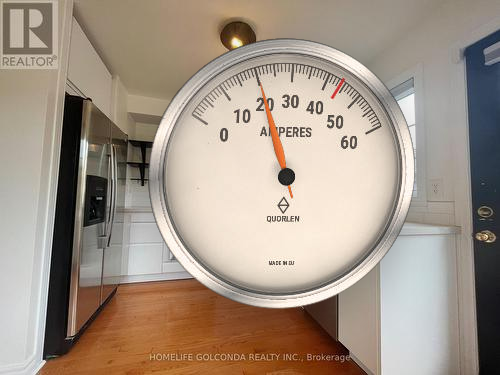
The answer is 20 A
